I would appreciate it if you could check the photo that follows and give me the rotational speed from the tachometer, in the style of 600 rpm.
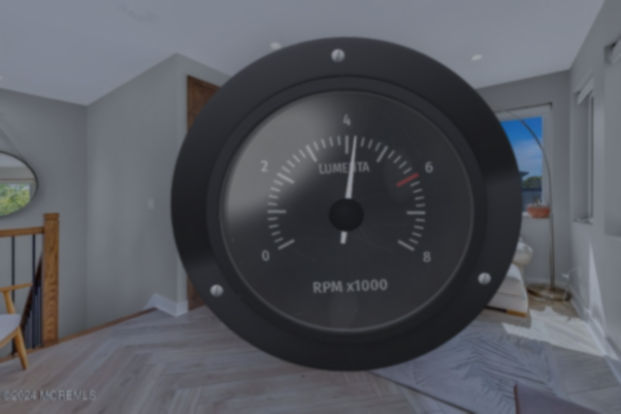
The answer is 4200 rpm
